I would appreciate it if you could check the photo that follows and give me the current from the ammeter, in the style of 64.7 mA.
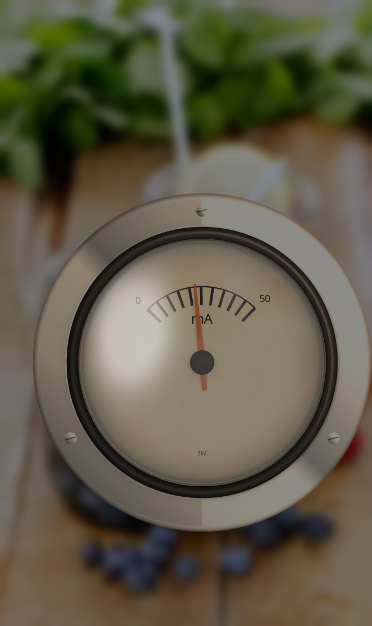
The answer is 22.5 mA
